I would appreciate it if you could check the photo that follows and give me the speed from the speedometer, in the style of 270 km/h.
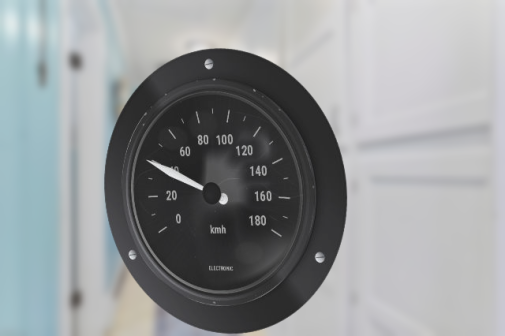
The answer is 40 km/h
